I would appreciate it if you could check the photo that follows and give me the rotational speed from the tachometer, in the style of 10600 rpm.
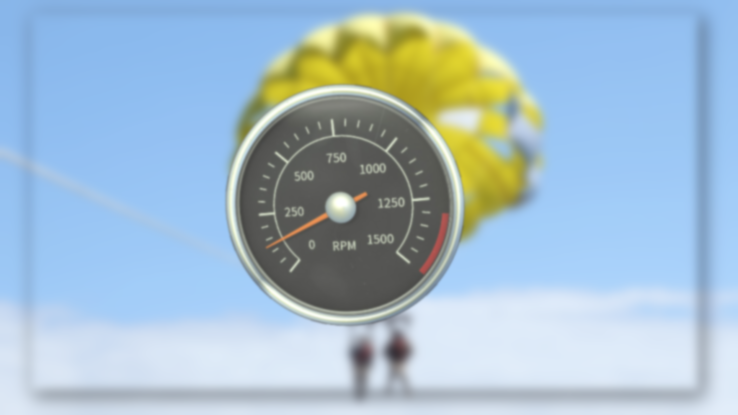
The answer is 125 rpm
